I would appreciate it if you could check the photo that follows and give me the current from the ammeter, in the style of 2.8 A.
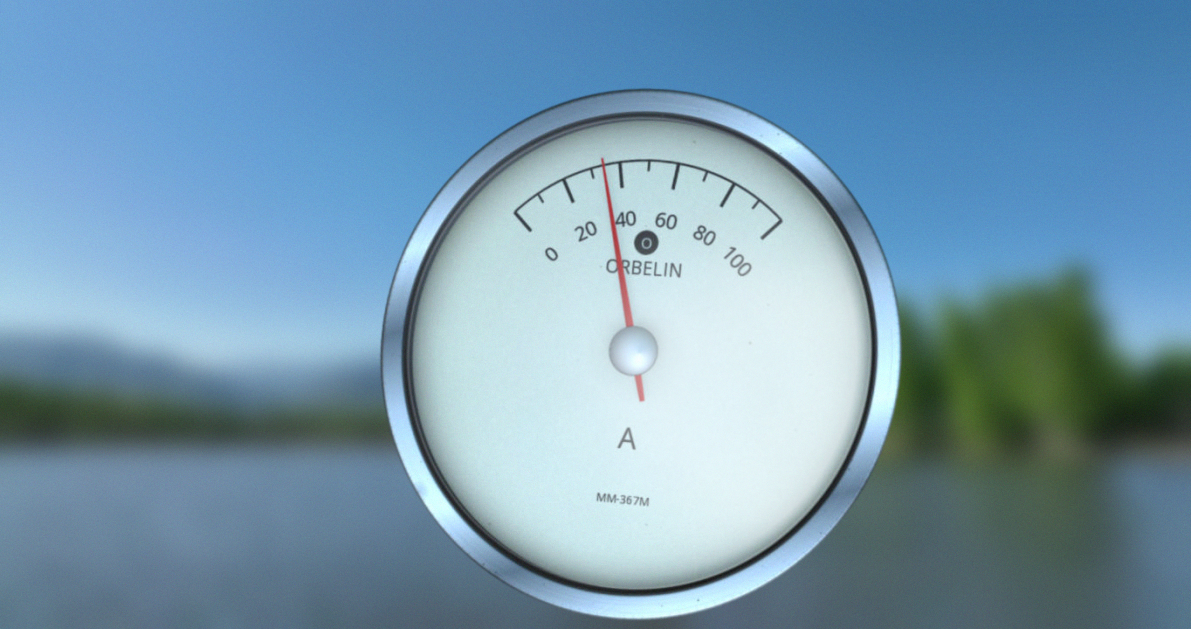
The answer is 35 A
